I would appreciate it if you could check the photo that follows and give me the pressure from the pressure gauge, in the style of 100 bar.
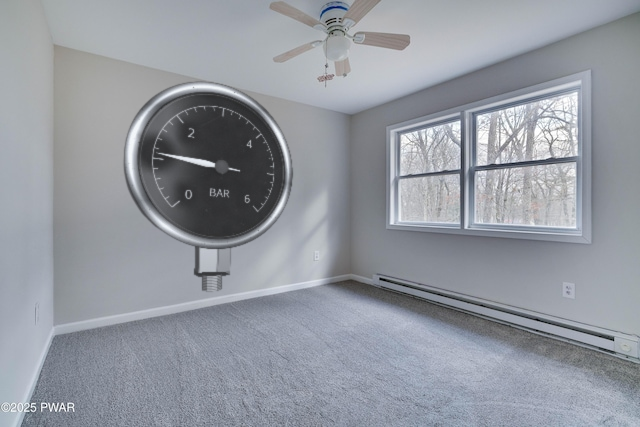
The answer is 1.1 bar
